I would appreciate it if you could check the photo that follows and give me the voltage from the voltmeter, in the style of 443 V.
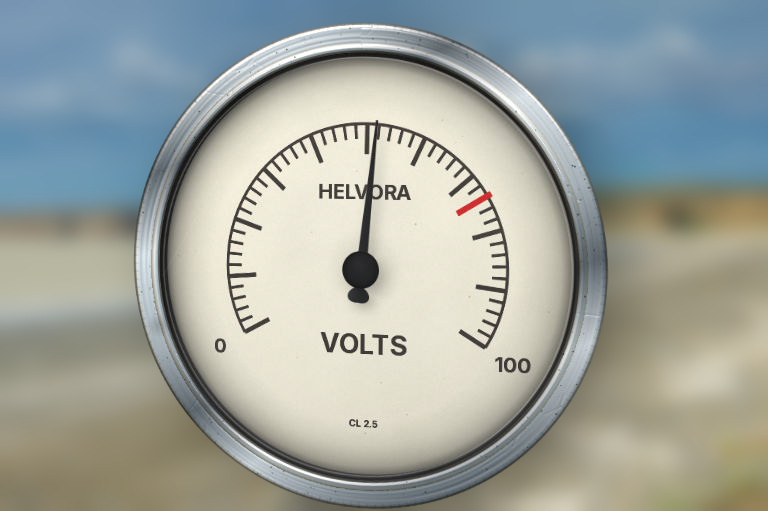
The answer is 52 V
